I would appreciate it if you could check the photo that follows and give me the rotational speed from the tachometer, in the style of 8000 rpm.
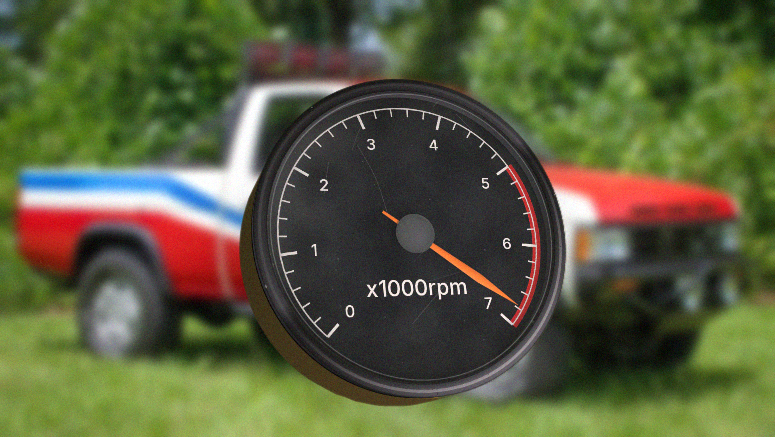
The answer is 6800 rpm
